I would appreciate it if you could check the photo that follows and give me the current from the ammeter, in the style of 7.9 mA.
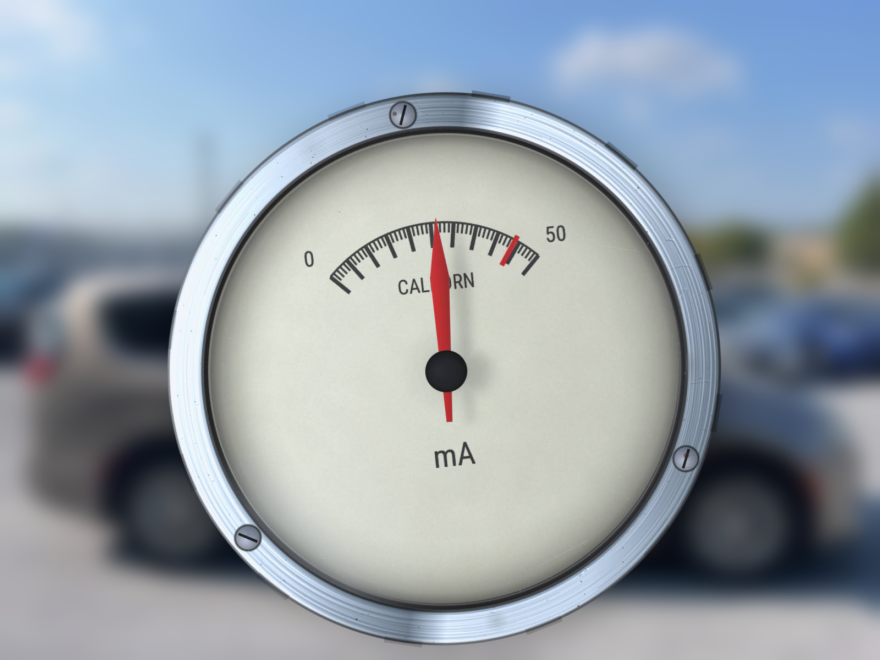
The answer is 26 mA
